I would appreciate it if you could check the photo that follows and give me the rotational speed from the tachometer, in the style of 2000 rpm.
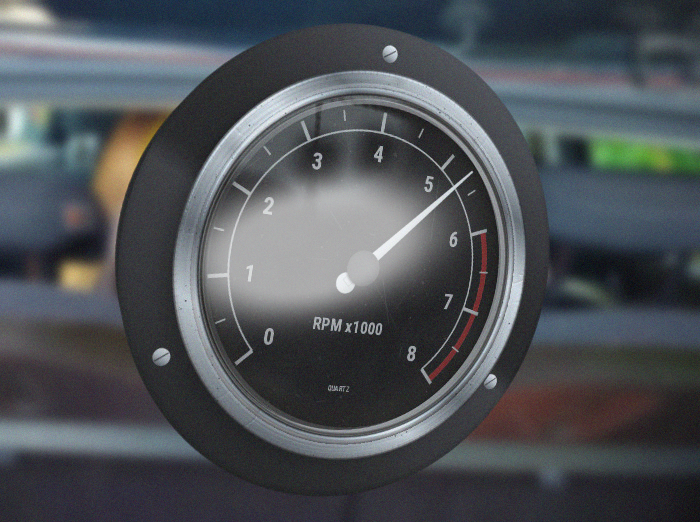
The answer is 5250 rpm
